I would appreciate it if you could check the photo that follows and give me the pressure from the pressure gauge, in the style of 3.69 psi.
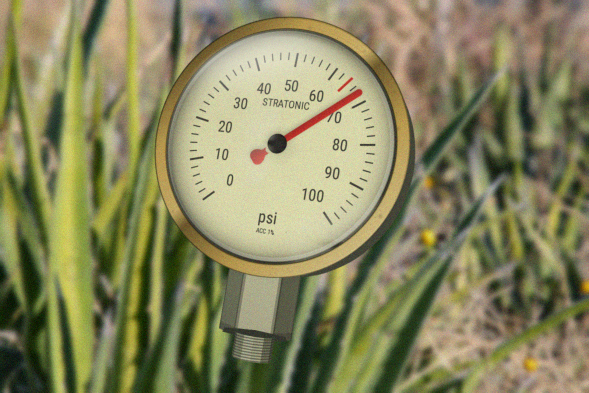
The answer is 68 psi
